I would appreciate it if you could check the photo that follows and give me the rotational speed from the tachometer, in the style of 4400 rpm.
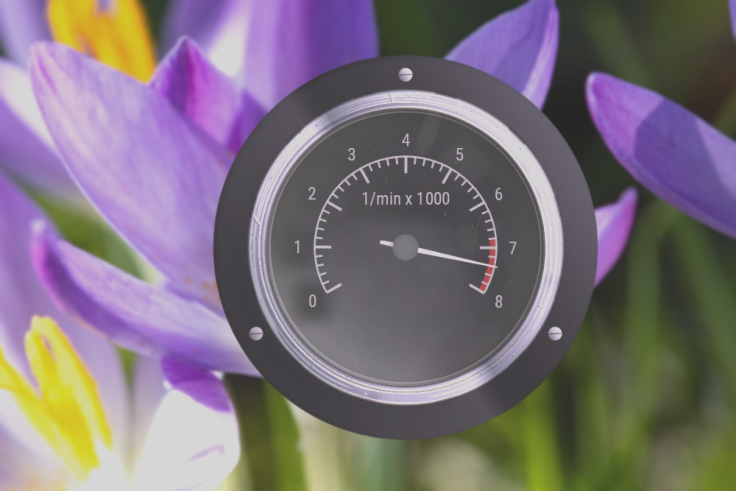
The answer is 7400 rpm
